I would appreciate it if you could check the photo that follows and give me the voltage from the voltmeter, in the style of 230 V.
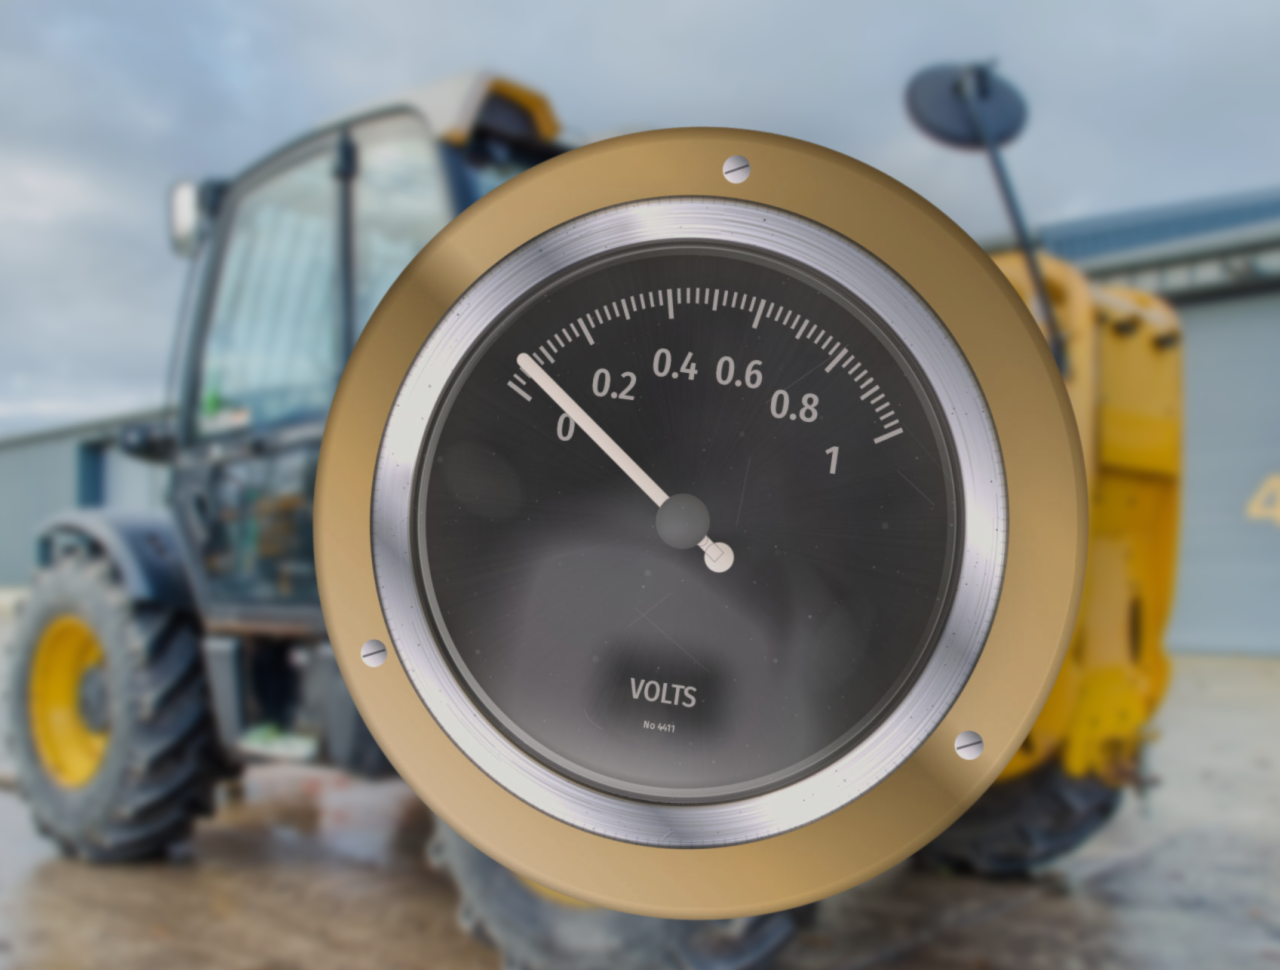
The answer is 0.06 V
